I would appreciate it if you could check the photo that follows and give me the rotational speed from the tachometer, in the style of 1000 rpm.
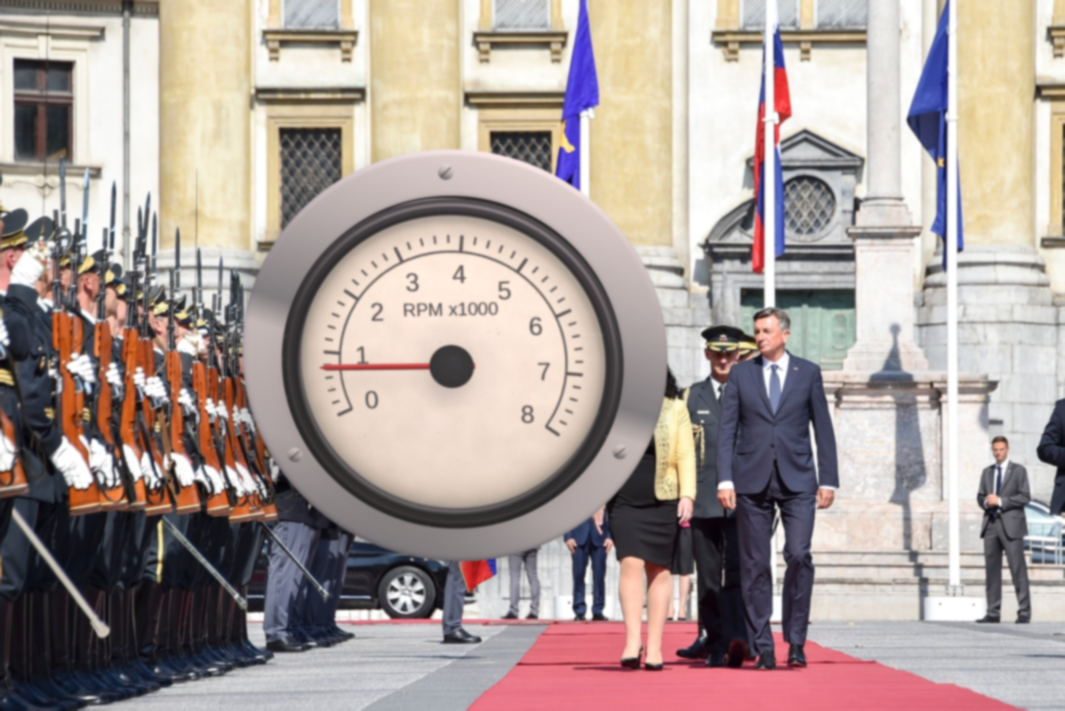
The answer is 800 rpm
